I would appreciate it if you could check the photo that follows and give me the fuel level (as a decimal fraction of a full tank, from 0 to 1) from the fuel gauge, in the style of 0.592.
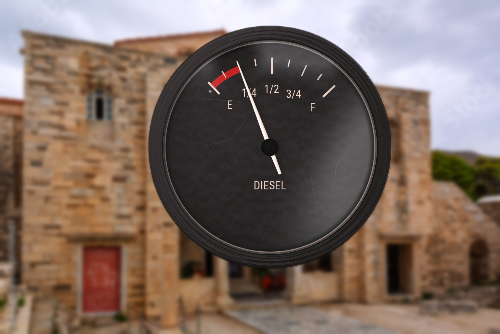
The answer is 0.25
